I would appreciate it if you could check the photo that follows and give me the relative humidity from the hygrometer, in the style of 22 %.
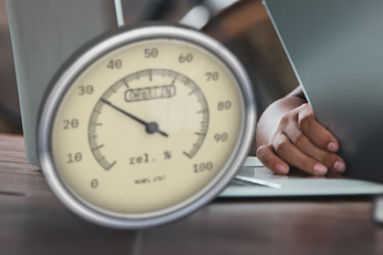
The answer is 30 %
